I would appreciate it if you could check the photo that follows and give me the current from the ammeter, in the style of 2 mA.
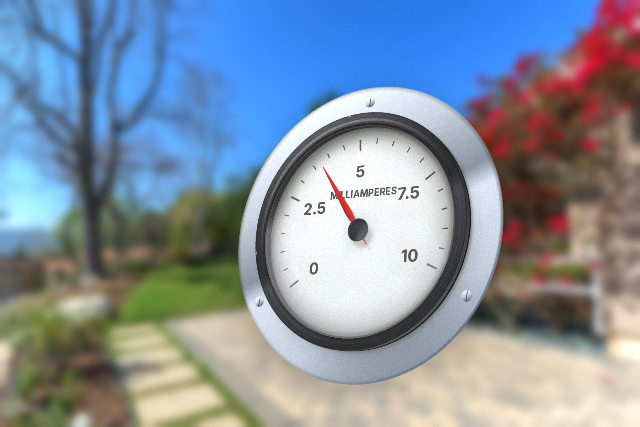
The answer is 3.75 mA
